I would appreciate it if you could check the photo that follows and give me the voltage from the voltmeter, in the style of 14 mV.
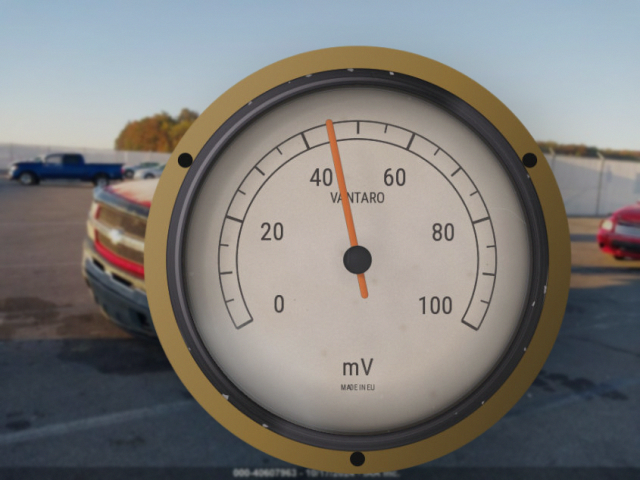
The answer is 45 mV
